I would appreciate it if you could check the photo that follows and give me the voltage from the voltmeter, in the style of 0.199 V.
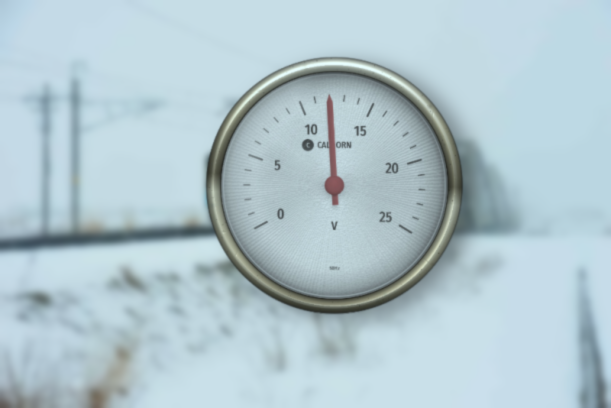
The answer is 12 V
